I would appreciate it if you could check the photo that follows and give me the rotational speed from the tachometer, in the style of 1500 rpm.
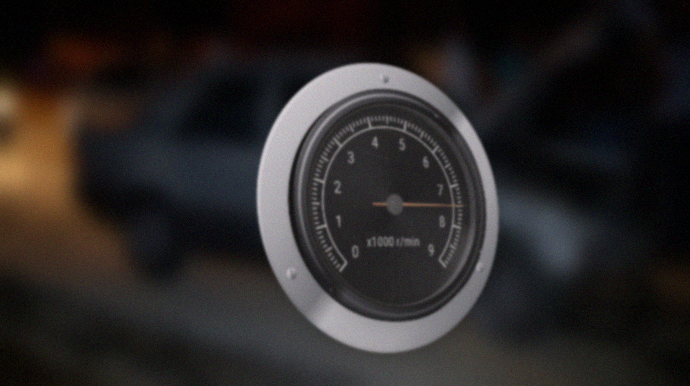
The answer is 7500 rpm
